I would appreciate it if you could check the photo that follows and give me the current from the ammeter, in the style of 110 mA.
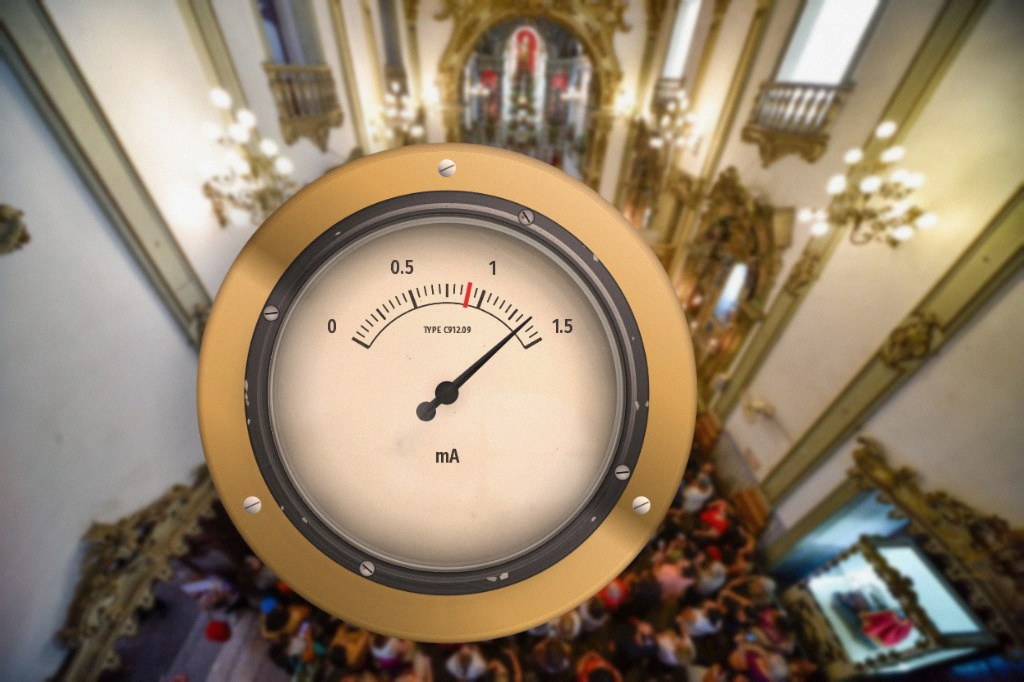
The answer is 1.35 mA
